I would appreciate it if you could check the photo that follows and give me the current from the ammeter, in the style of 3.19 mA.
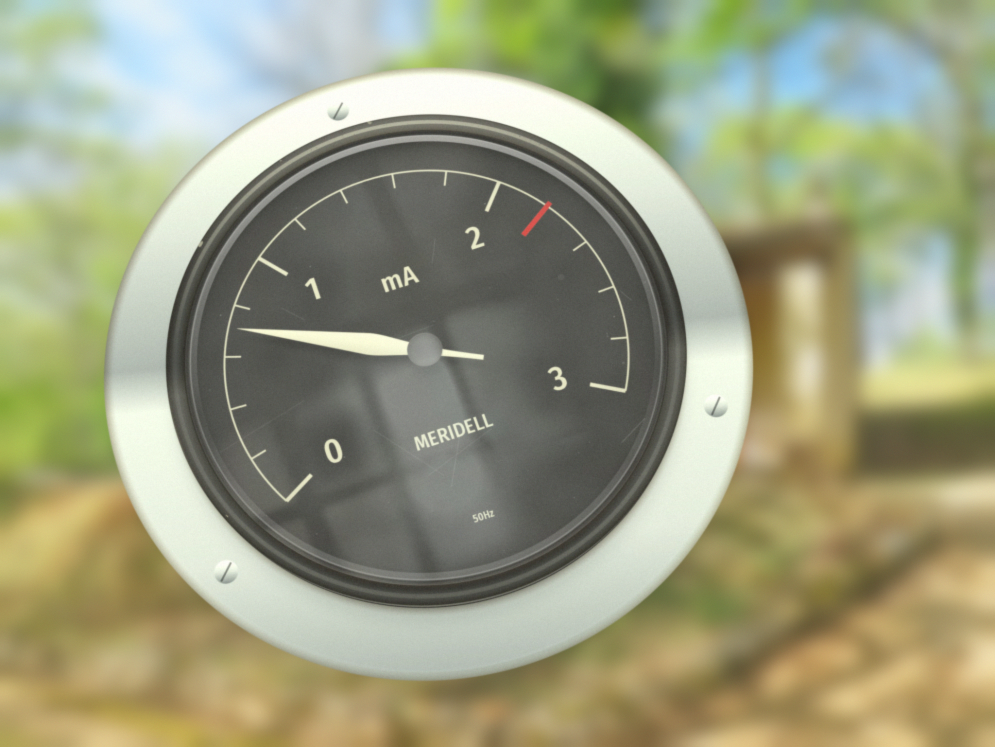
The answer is 0.7 mA
